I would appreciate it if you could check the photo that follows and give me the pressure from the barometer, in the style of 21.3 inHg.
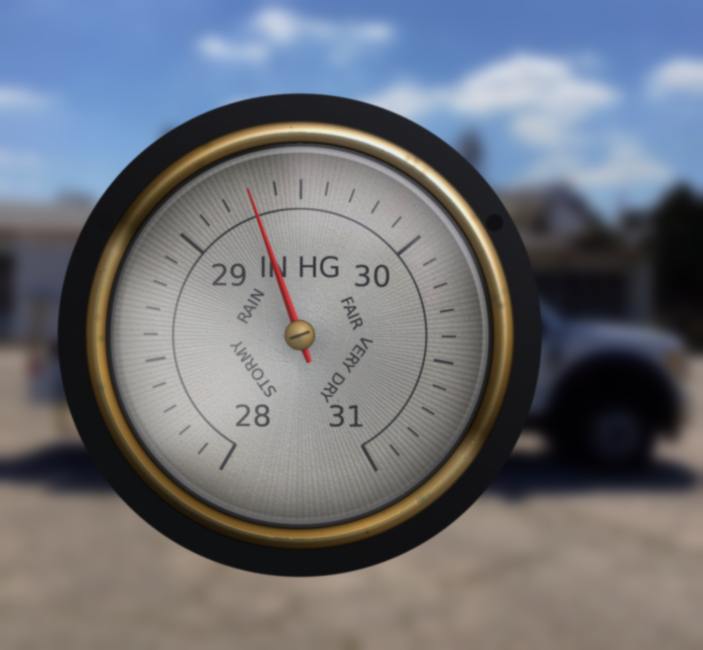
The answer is 29.3 inHg
